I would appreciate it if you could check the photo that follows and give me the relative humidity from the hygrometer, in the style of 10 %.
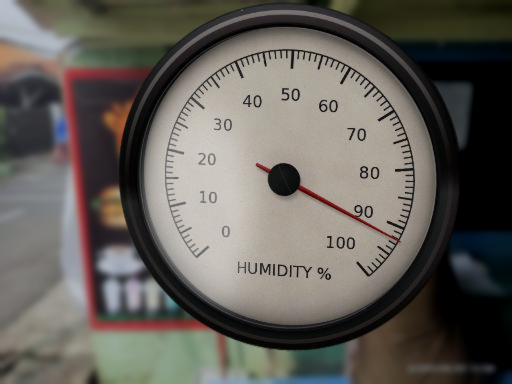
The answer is 92 %
